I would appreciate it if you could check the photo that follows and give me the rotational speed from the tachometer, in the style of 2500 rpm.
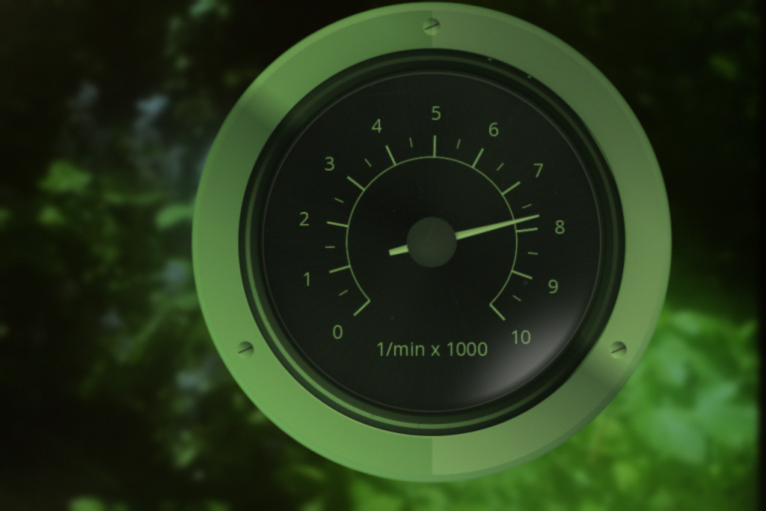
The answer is 7750 rpm
